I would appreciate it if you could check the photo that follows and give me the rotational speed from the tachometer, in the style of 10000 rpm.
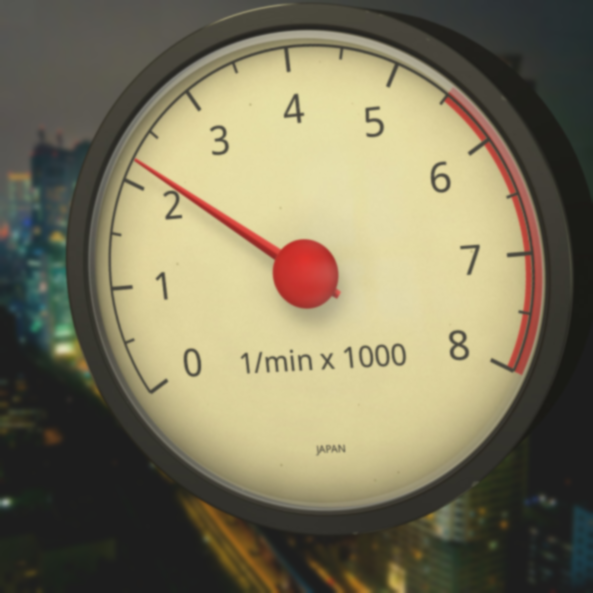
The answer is 2250 rpm
